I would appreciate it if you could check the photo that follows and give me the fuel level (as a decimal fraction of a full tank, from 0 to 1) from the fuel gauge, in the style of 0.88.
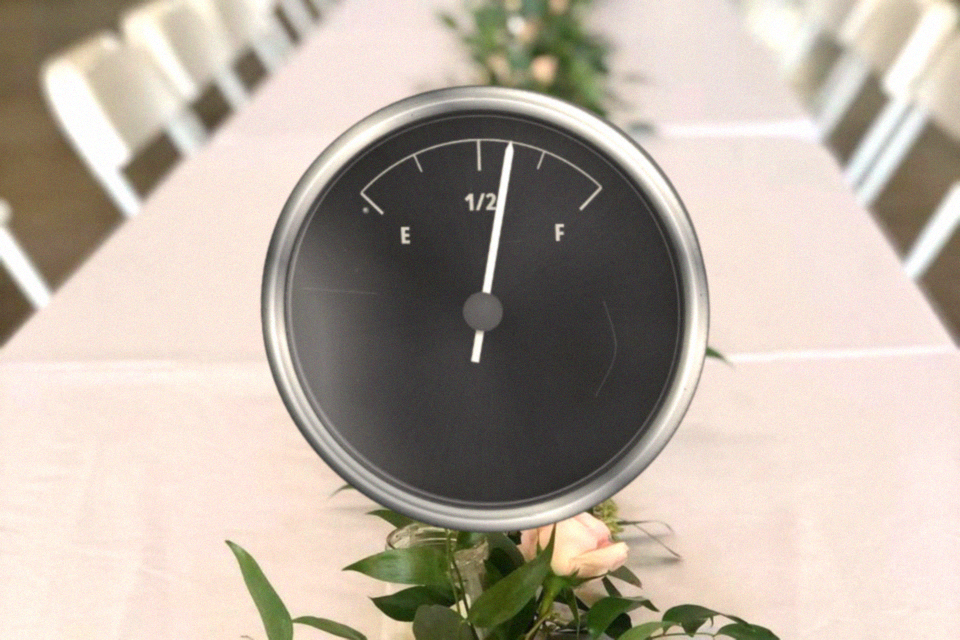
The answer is 0.625
